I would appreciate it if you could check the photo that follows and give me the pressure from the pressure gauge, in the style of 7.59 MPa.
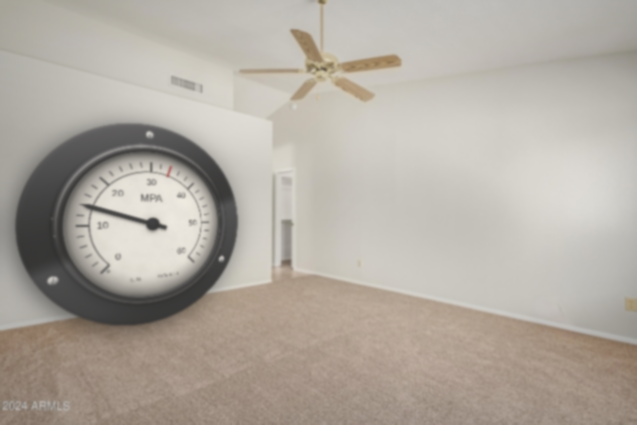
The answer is 14 MPa
